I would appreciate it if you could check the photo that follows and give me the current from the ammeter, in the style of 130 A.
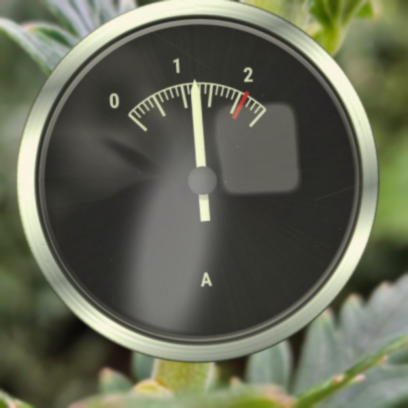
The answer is 1.2 A
